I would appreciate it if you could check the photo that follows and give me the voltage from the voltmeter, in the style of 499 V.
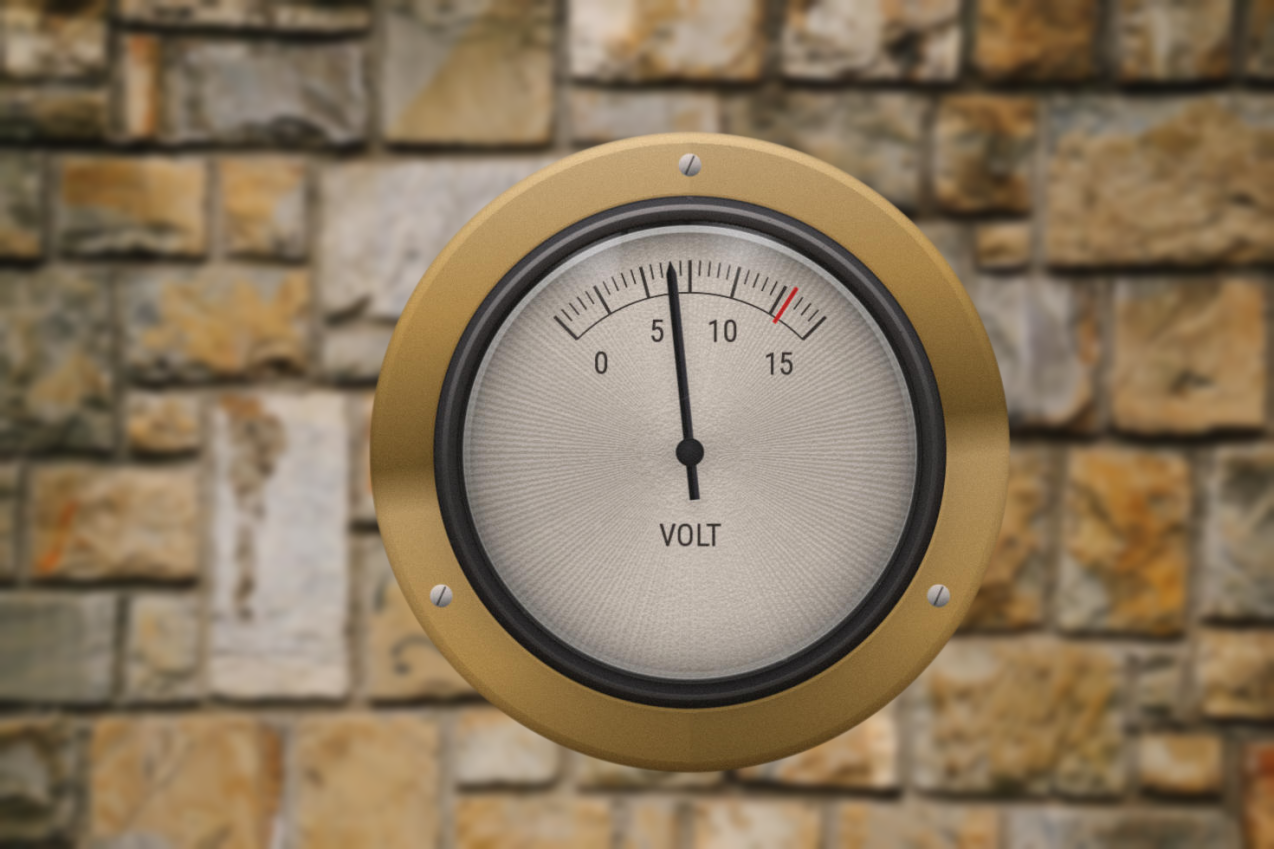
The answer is 6.5 V
